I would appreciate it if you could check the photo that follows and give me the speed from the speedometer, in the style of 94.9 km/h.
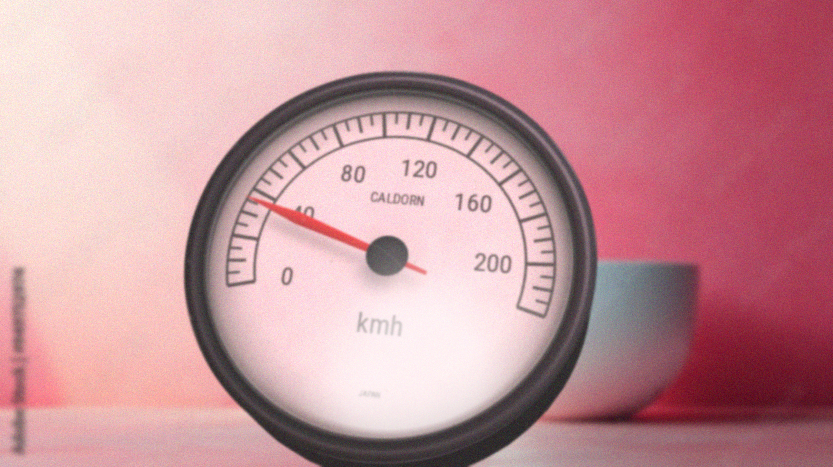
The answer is 35 km/h
